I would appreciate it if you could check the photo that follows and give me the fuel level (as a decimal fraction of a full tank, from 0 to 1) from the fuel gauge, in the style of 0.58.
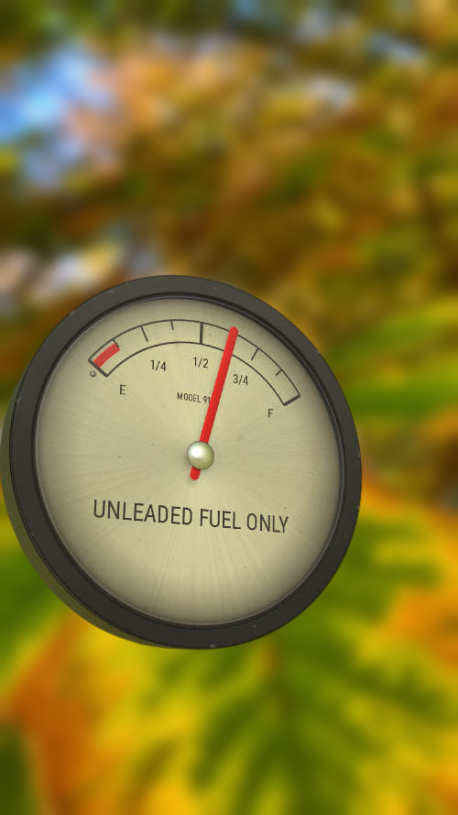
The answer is 0.625
